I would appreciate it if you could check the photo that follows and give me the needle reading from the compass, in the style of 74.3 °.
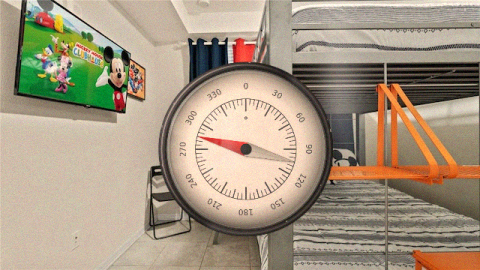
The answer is 285 °
